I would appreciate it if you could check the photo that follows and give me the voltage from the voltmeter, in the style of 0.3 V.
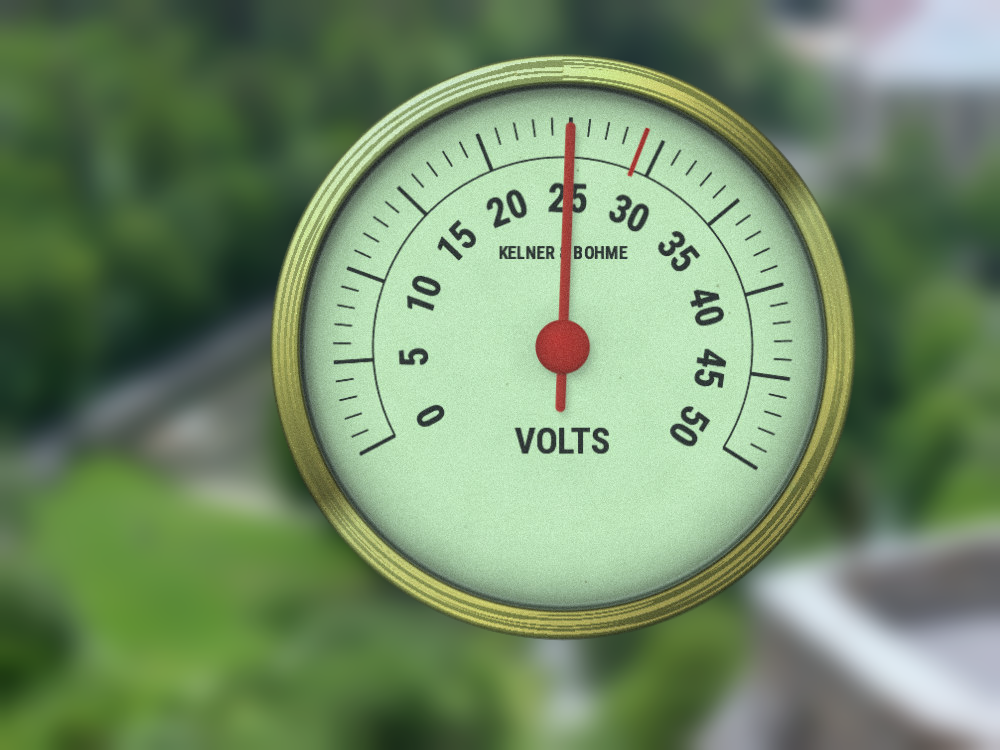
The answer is 25 V
